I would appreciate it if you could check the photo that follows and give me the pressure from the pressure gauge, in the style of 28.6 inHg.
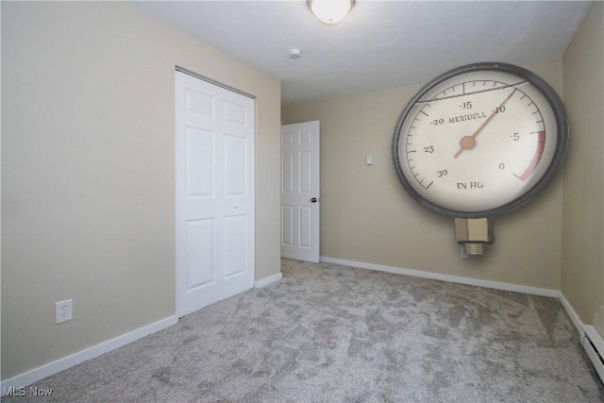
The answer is -10 inHg
